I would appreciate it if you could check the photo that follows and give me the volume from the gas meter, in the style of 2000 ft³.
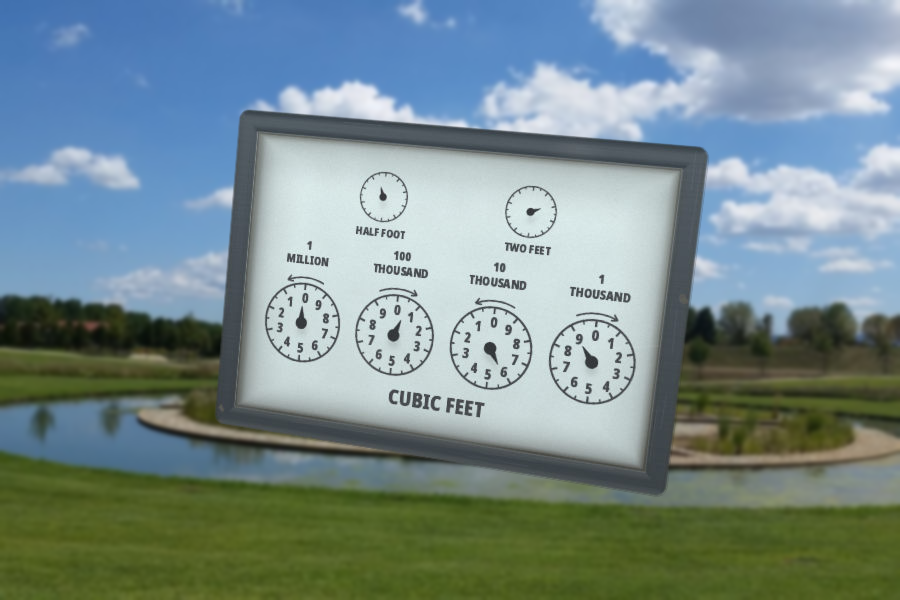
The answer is 5900 ft³
